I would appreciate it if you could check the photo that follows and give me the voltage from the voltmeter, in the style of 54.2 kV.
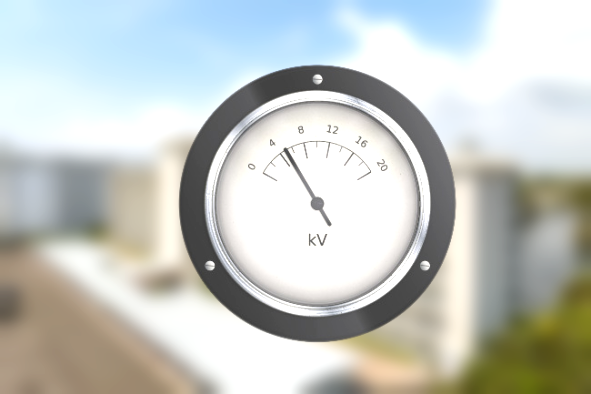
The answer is 5 kV
